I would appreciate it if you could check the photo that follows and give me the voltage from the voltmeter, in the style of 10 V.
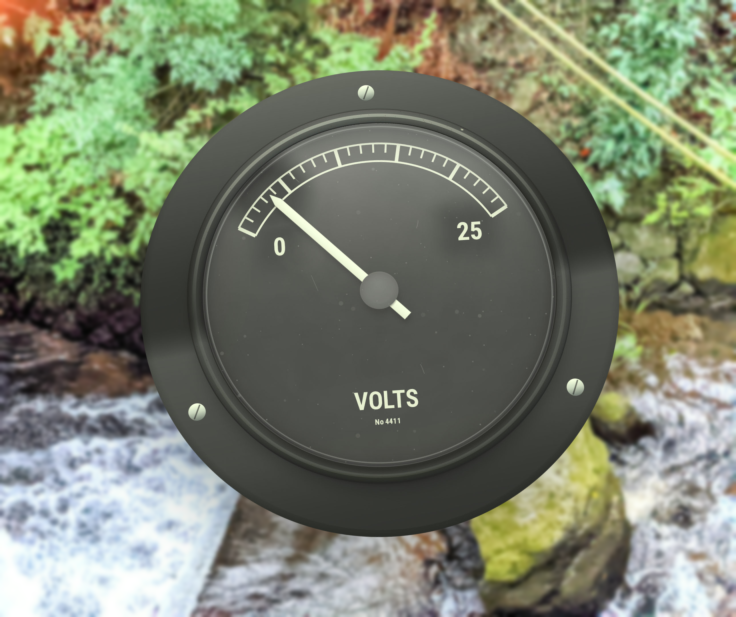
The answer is 3.5 V
